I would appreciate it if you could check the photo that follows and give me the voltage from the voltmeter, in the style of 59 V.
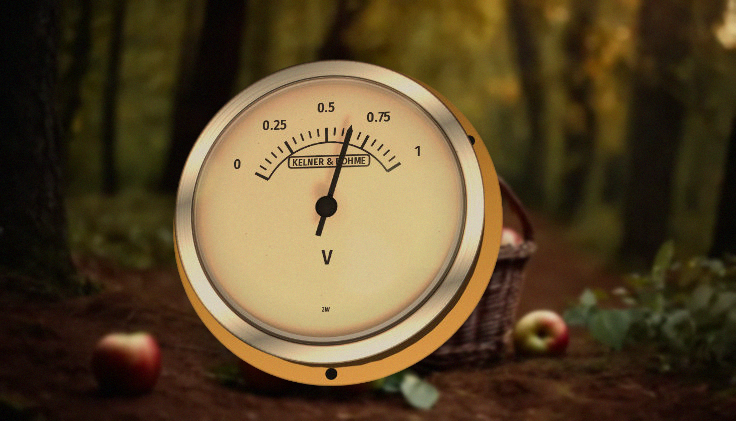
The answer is 0.65 V
